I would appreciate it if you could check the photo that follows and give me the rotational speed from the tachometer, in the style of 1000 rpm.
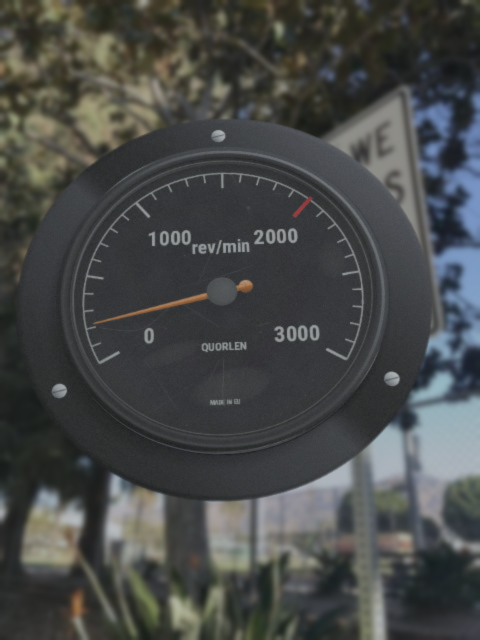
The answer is 200 rpm
